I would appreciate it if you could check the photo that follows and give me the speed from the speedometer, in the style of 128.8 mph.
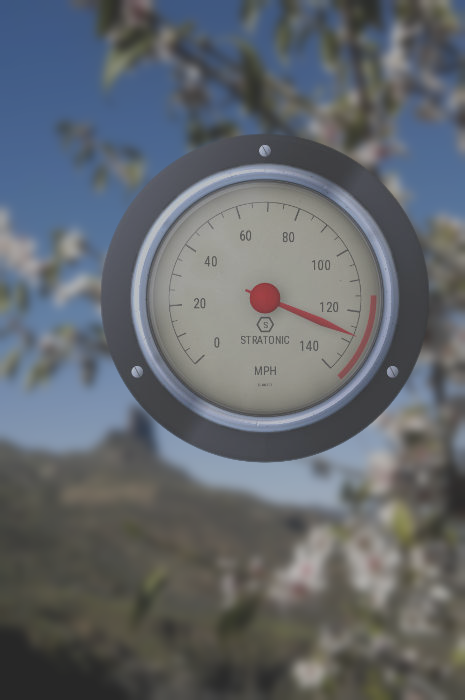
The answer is 127.5 mph
